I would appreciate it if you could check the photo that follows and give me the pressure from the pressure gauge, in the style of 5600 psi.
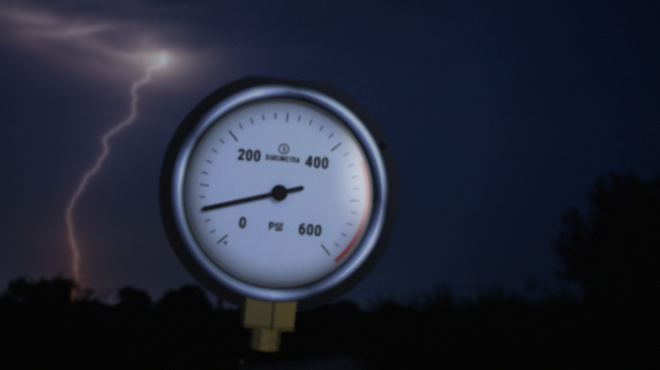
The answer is 60 psi
